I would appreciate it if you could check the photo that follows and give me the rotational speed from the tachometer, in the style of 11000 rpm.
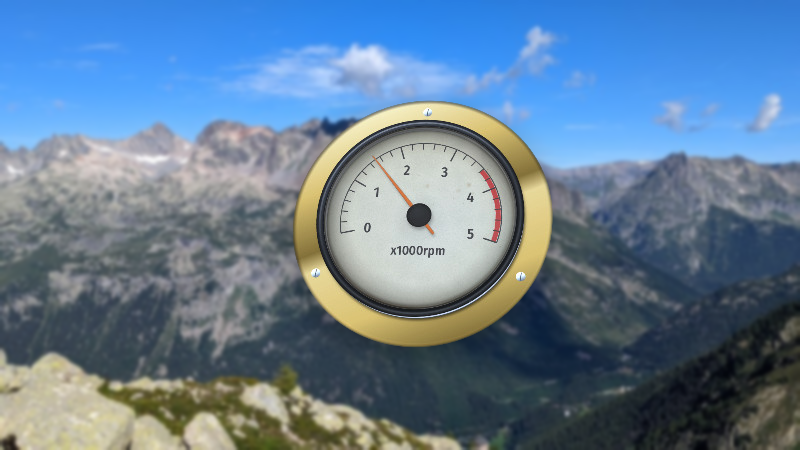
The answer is 1500 rpm
